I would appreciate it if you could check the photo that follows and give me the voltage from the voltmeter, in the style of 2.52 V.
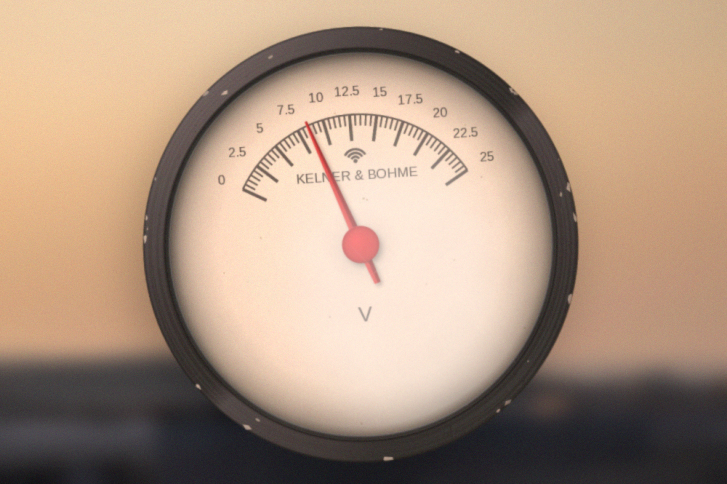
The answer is 8.5 V
